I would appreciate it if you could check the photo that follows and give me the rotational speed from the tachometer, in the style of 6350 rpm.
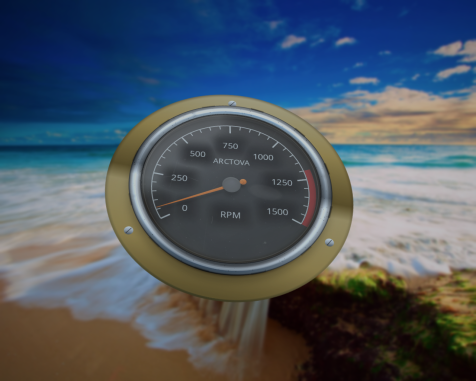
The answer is 50 rpm
